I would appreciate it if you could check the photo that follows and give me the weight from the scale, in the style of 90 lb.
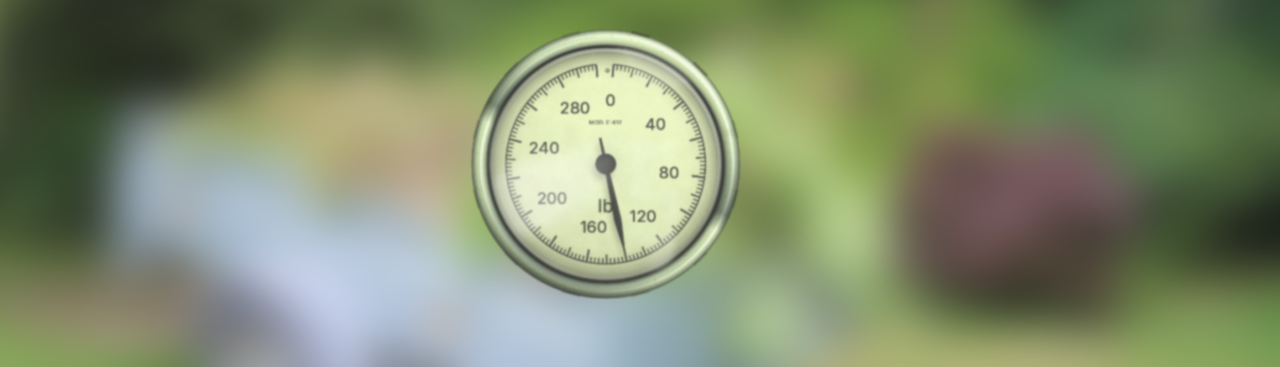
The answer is 140 lb
